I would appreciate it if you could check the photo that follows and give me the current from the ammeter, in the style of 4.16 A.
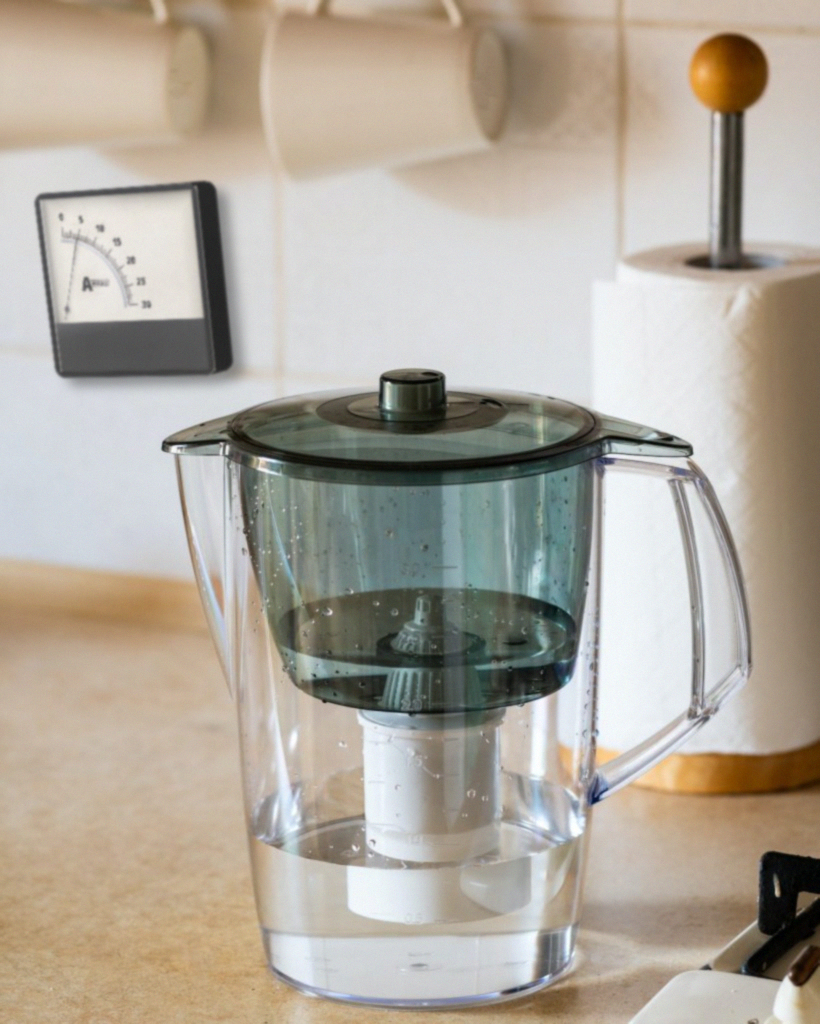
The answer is 5 A
